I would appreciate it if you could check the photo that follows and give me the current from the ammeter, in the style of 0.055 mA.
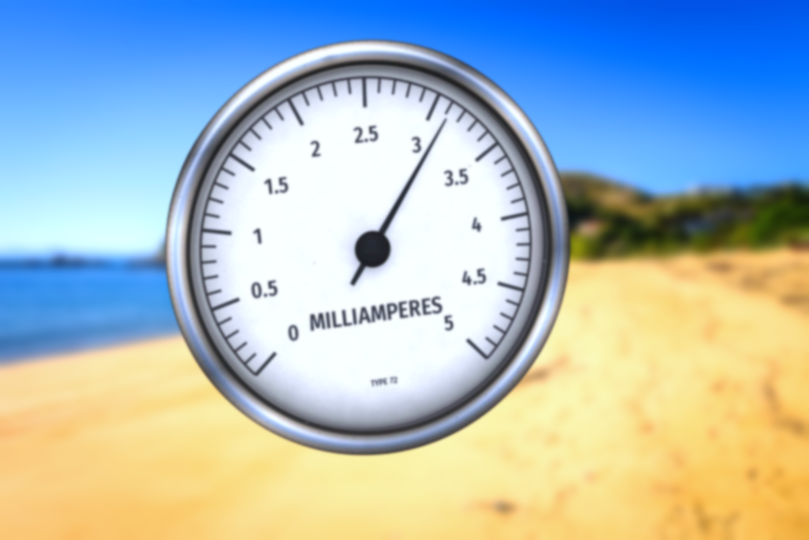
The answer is 3.1 mA
